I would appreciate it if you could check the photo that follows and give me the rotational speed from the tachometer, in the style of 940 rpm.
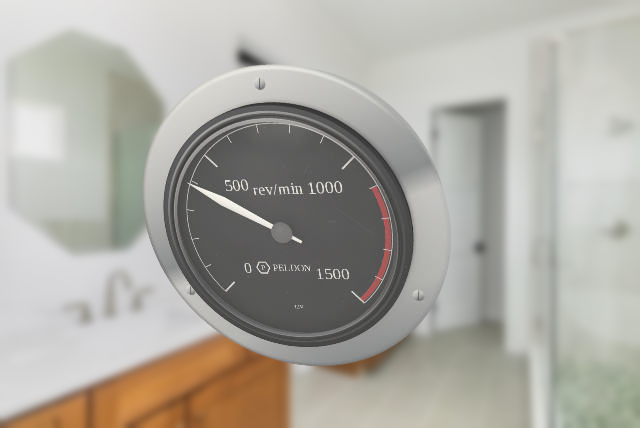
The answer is 400 rpm
